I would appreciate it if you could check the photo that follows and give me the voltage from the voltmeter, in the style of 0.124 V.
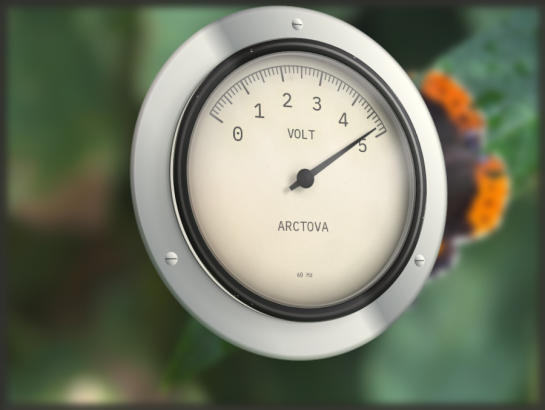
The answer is 4.8 V
